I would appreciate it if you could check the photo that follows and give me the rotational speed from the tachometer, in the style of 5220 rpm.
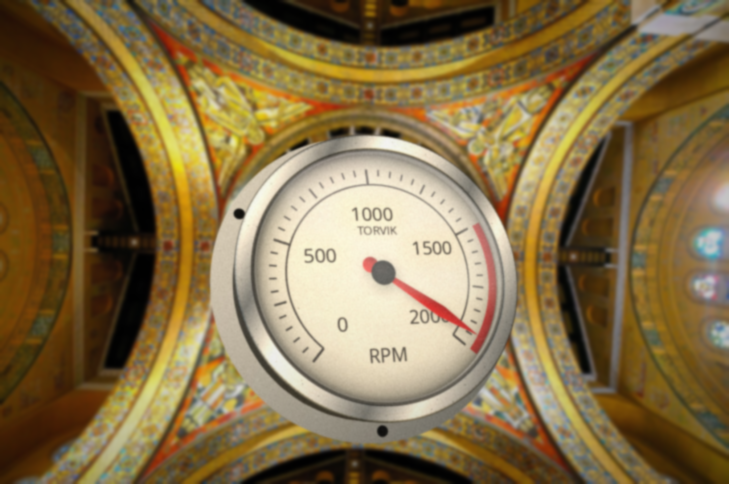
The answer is 1950 rpm
